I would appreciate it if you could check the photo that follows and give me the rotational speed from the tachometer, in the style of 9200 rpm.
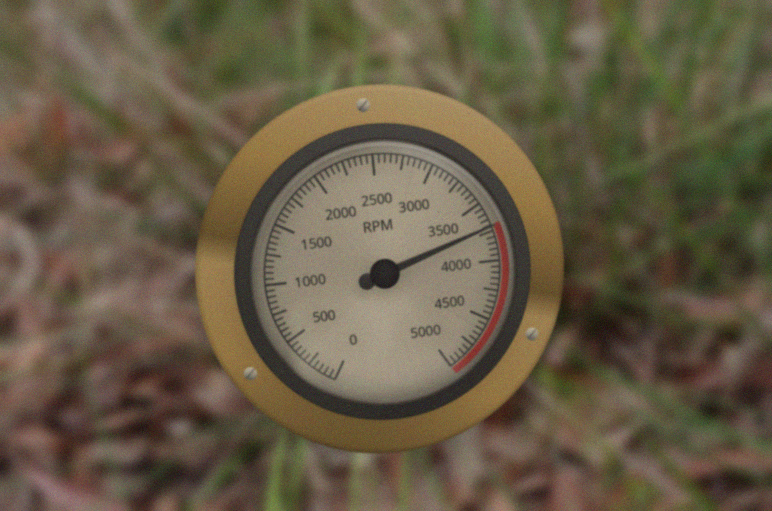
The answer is 3700 rpm
